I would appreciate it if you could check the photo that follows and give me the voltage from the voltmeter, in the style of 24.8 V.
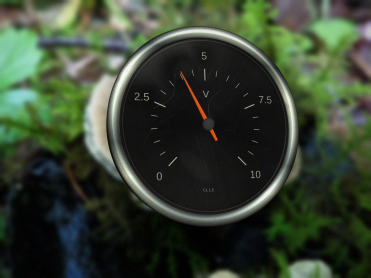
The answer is 4 V
